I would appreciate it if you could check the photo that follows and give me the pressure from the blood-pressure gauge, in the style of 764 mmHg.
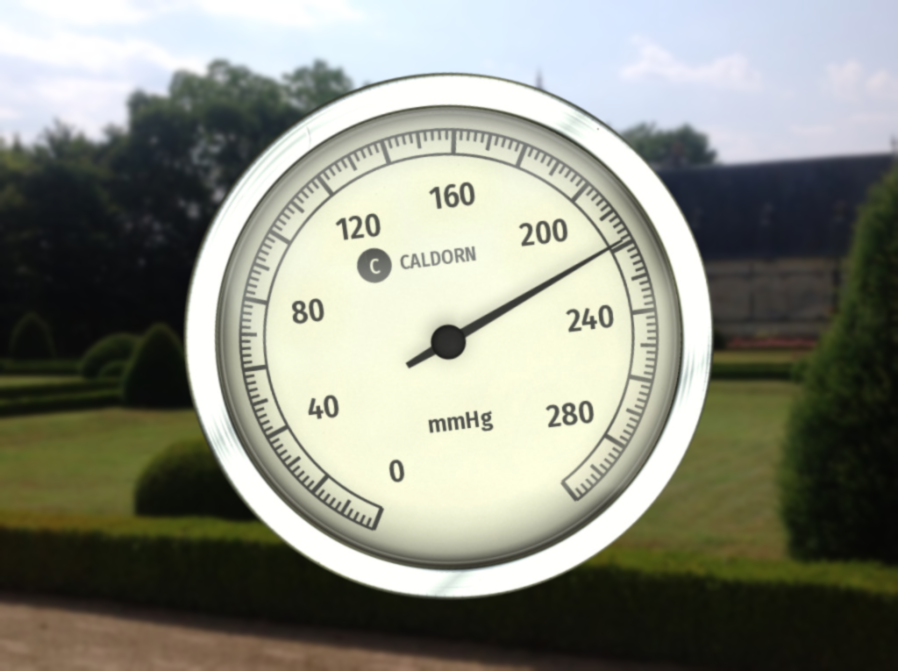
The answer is 218 mmHg
